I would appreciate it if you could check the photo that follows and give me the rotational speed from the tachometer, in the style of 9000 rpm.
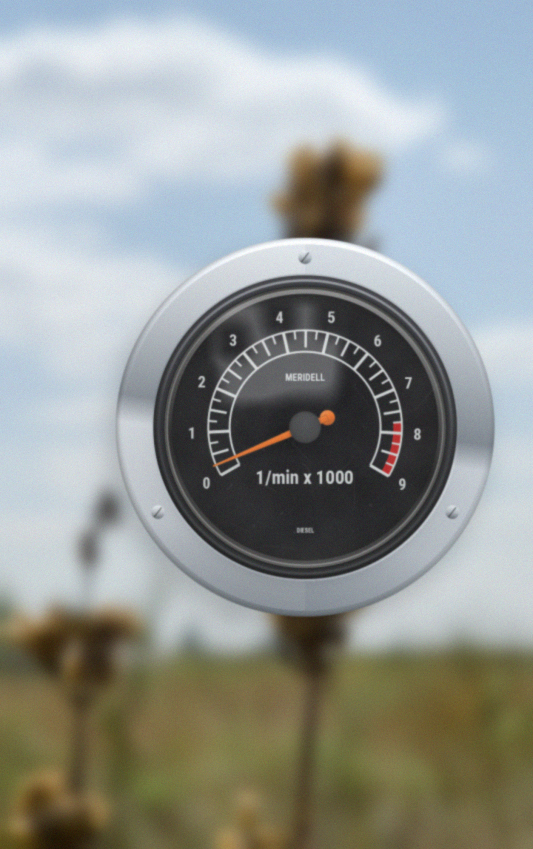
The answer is 250 rpm
